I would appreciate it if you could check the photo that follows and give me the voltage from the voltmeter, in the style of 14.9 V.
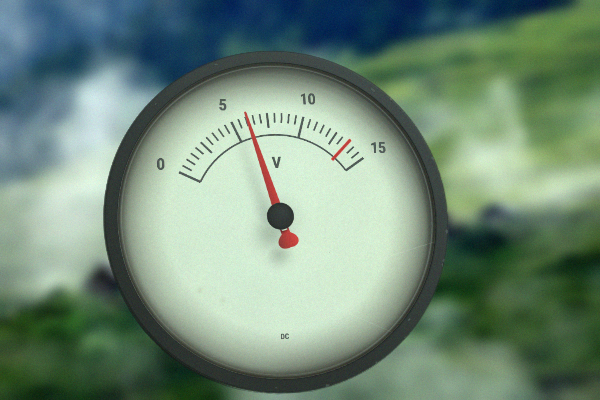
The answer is 6 V
